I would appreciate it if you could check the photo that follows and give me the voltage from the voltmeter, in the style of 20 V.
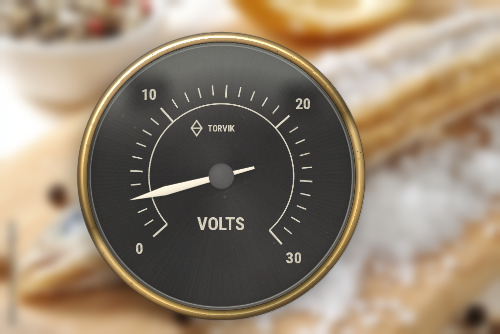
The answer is 3 V
